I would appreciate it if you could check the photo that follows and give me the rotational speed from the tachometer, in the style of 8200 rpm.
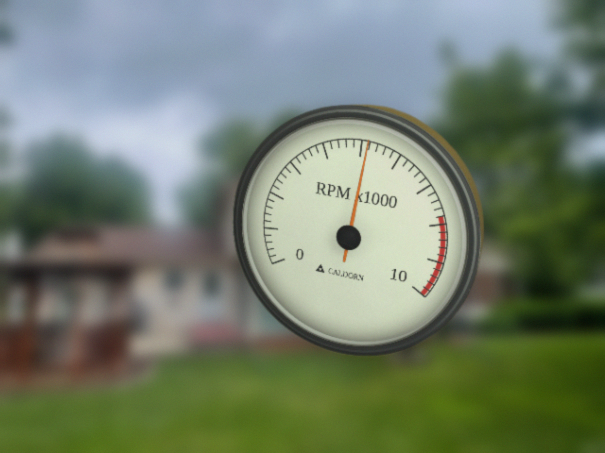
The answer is 5200 rpm
